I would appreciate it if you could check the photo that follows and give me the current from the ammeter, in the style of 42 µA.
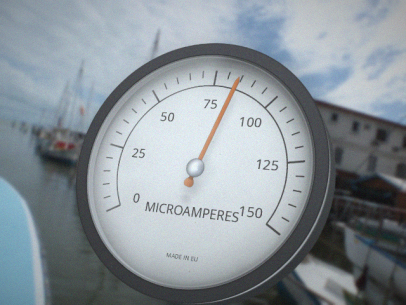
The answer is 85 µA
